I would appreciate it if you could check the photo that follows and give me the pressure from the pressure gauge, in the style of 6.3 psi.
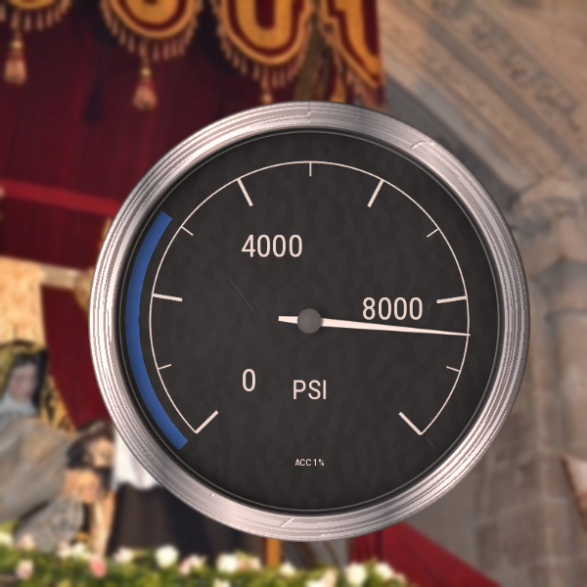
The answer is 8500 psi
